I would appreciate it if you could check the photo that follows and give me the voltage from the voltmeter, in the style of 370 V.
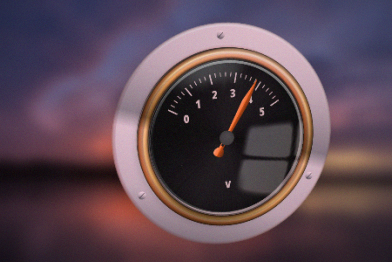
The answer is 3.8 V
